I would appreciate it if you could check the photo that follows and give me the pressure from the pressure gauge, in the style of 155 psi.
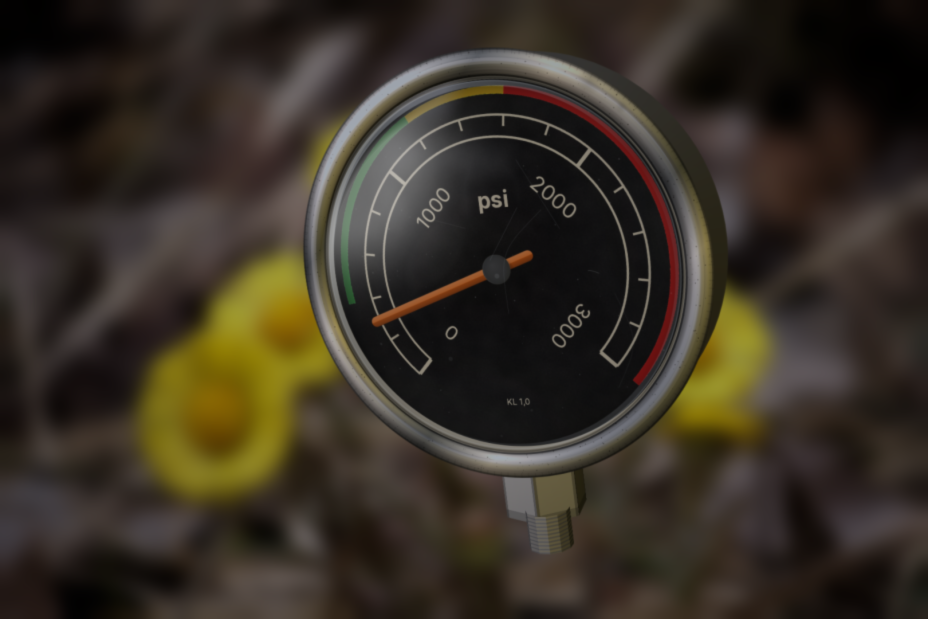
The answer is 300 psi
